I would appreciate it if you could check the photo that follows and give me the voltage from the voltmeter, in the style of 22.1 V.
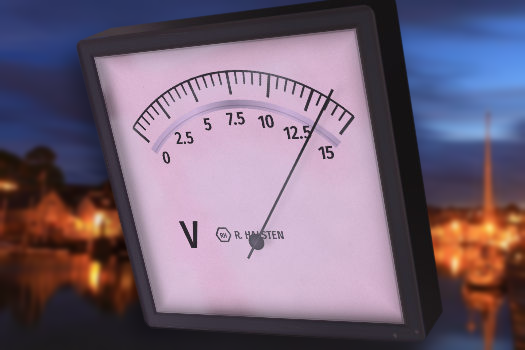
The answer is 13.5 V
